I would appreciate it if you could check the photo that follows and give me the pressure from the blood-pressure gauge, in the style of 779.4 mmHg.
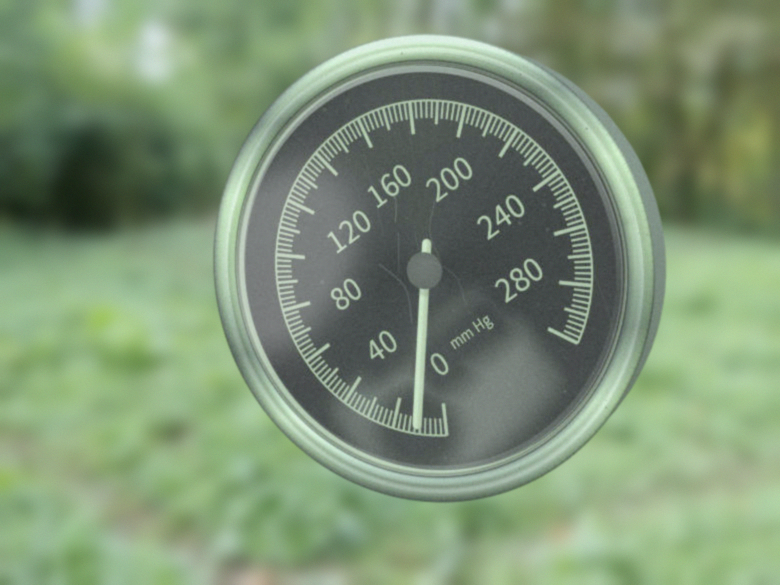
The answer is 10 mmHg
